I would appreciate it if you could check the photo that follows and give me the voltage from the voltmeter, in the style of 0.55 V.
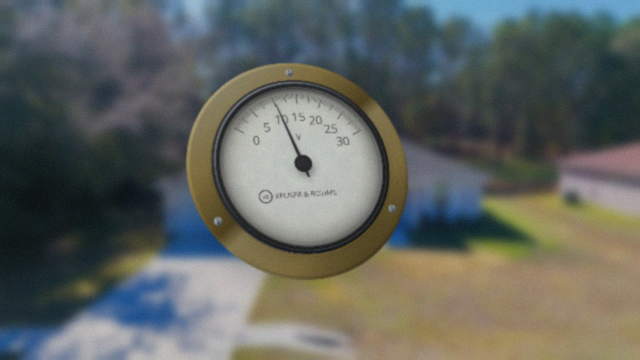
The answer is 10 V
